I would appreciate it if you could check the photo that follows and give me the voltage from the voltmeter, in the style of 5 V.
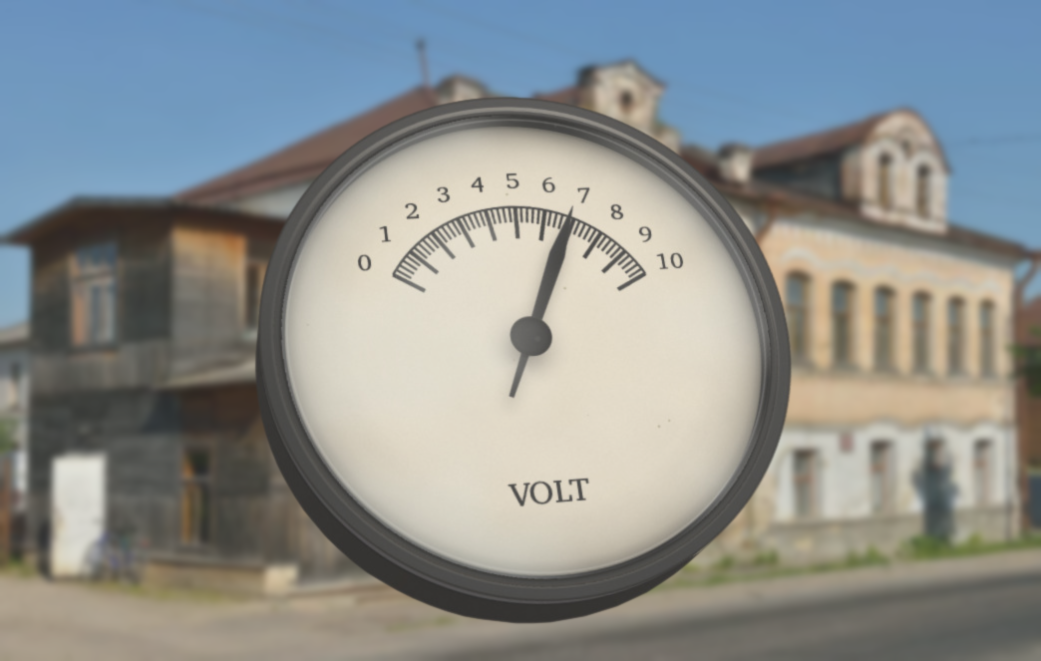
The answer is 6.8 V
